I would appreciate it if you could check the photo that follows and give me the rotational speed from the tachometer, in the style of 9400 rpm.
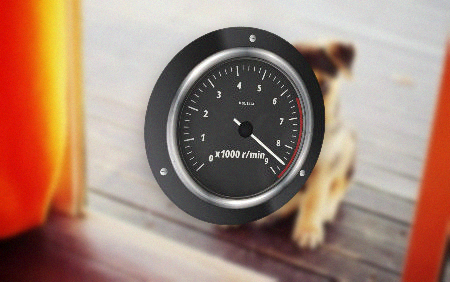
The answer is 8600 rpm
